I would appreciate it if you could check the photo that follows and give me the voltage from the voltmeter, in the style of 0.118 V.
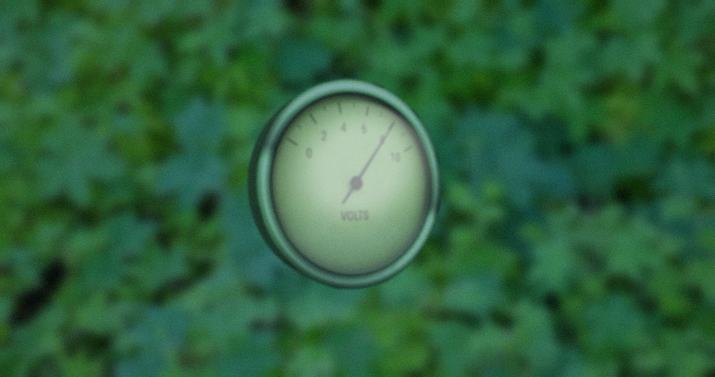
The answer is 8 V
